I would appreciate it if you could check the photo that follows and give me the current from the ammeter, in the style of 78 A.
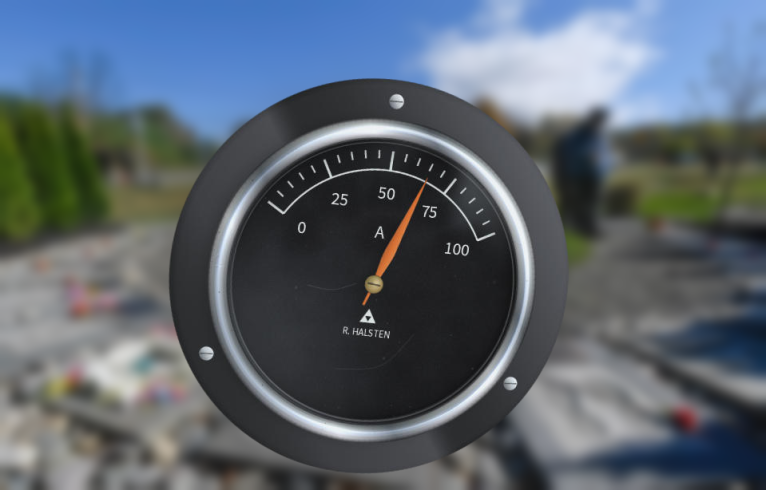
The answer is 65 A
